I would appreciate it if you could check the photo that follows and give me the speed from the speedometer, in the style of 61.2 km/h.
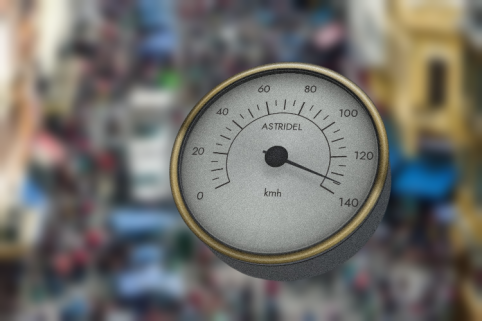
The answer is 135 km/h
